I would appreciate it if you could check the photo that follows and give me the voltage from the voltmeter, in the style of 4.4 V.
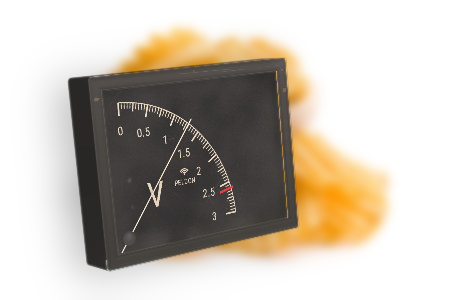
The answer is 1.25 V
